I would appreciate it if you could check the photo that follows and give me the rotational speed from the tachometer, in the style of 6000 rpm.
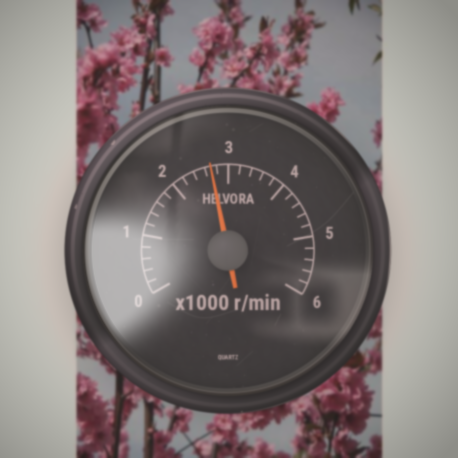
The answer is 2700 rpm
